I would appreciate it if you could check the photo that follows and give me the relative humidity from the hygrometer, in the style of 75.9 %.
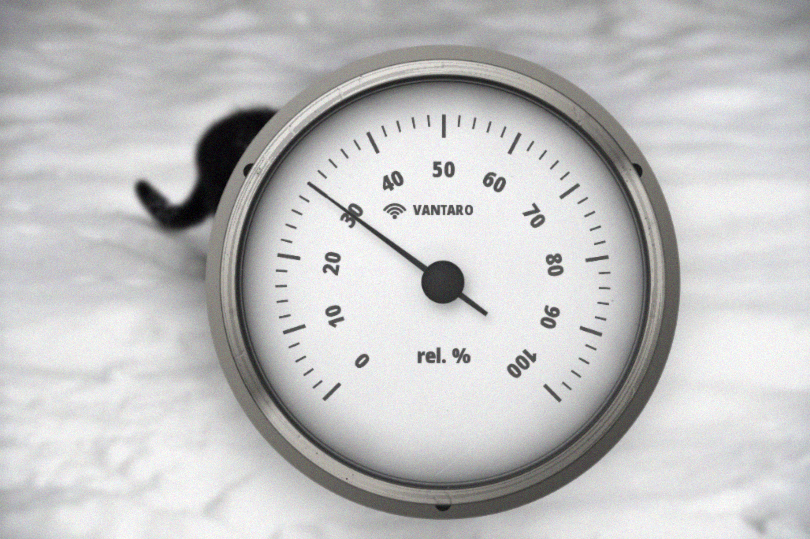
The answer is 30 %
